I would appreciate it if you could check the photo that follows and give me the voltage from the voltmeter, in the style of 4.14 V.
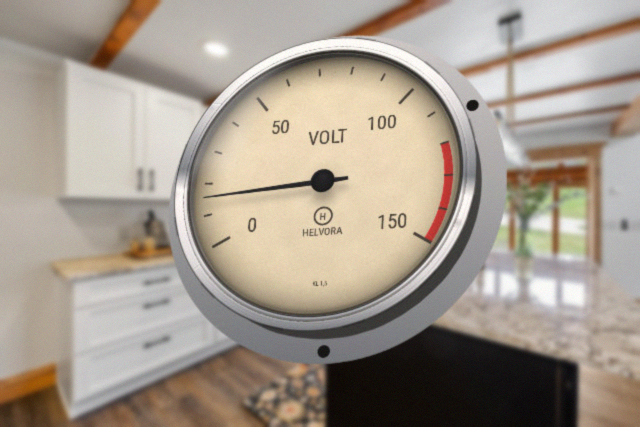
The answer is 15 V
